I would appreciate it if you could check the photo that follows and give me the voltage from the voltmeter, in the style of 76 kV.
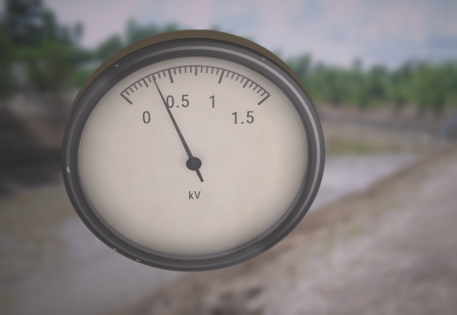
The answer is 0.35 kV
